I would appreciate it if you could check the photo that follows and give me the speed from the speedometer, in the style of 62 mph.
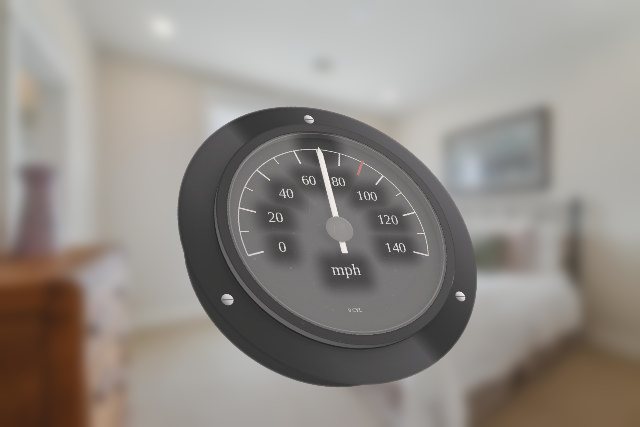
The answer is 70 mph
